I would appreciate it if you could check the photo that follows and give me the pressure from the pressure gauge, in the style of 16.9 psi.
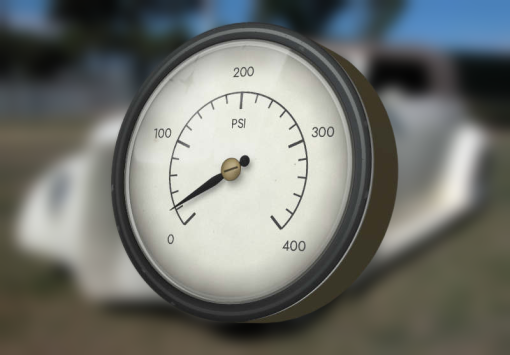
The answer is 20 psi
